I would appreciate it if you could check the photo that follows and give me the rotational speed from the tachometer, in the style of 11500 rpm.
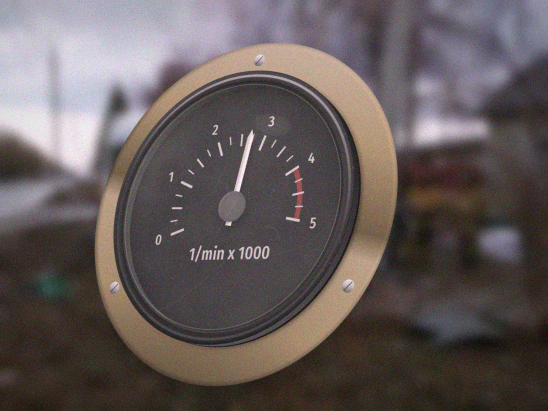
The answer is 2750 rpm
